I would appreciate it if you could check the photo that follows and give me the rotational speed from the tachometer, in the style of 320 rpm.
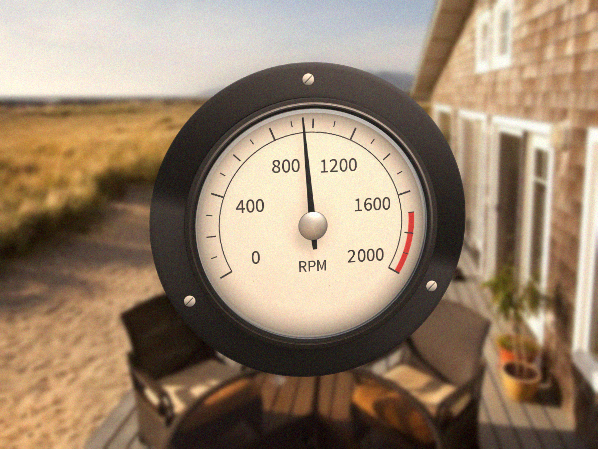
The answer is 950 rpm
